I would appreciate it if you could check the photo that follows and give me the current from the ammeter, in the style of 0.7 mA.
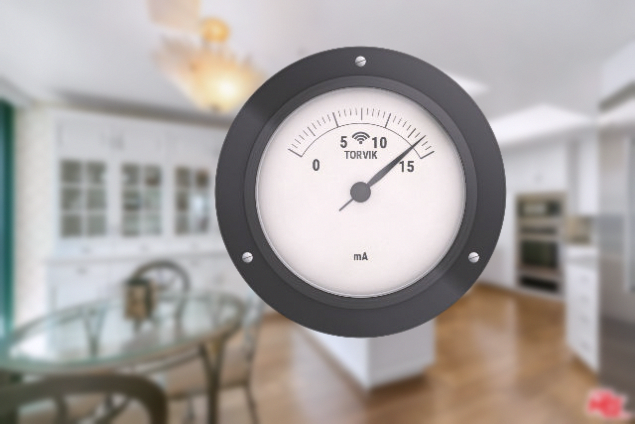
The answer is 13.5 mA
